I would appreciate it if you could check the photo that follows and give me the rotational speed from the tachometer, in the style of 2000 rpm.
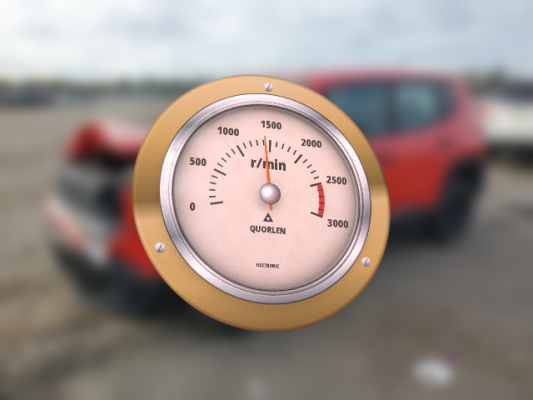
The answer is 1400 rpm
